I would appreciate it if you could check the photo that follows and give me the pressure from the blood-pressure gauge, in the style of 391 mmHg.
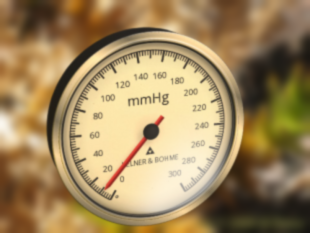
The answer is 10 mmHg
